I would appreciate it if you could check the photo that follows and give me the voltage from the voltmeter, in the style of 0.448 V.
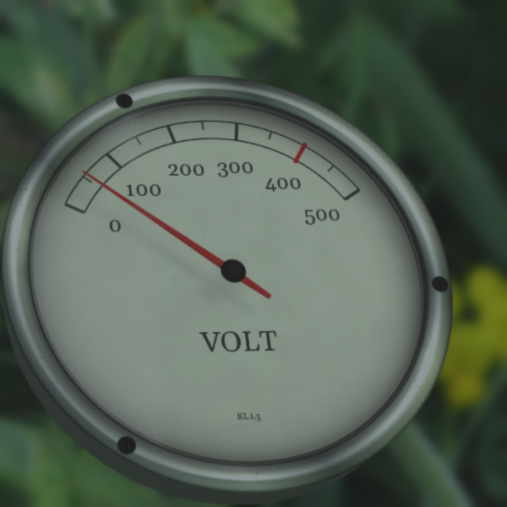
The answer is 50 V
